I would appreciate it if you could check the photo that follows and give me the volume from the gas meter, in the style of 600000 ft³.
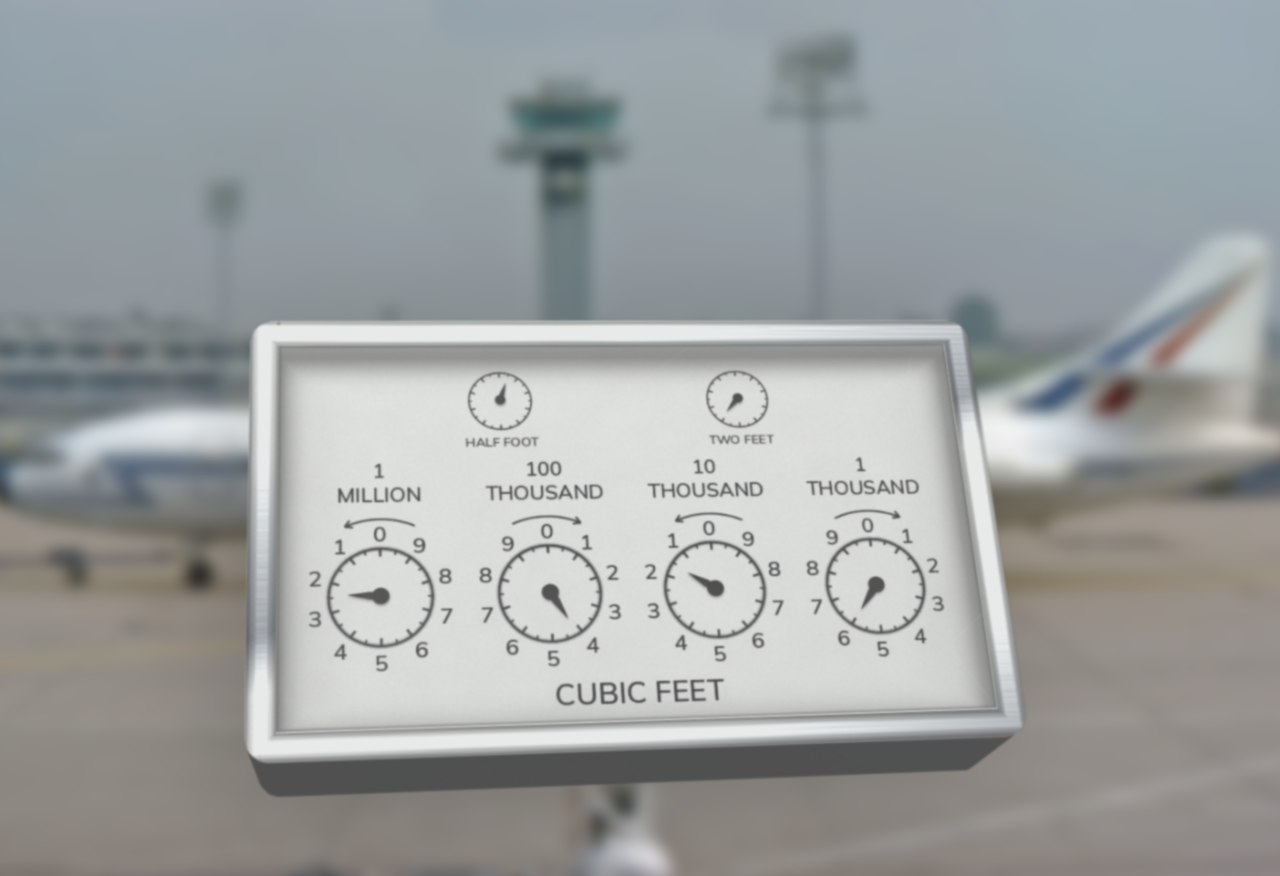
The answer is 241600 ft³
